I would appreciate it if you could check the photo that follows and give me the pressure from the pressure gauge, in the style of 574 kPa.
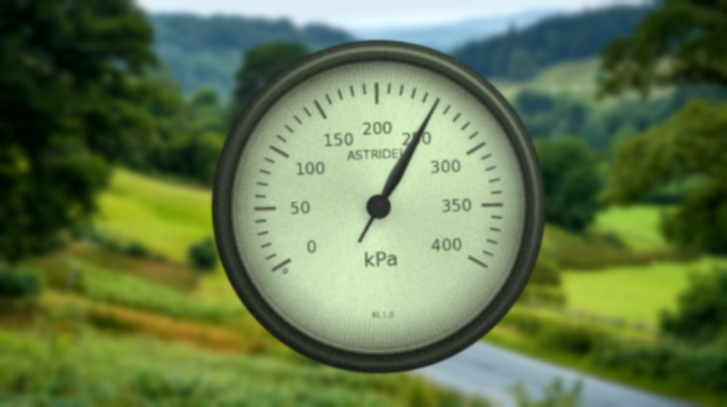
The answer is 250 kPa
